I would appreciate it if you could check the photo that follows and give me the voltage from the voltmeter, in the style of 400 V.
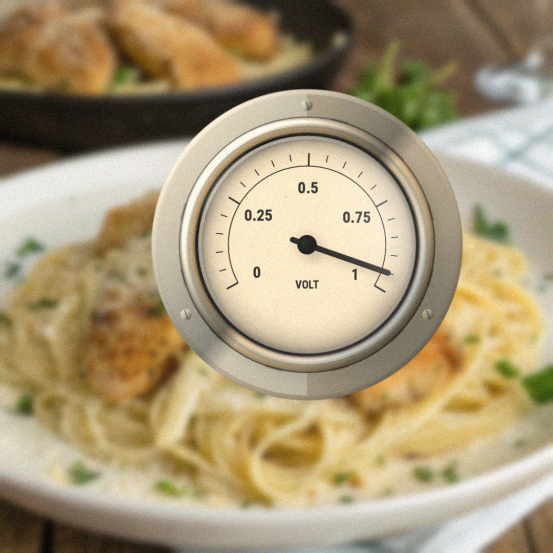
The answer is 0.95 V
